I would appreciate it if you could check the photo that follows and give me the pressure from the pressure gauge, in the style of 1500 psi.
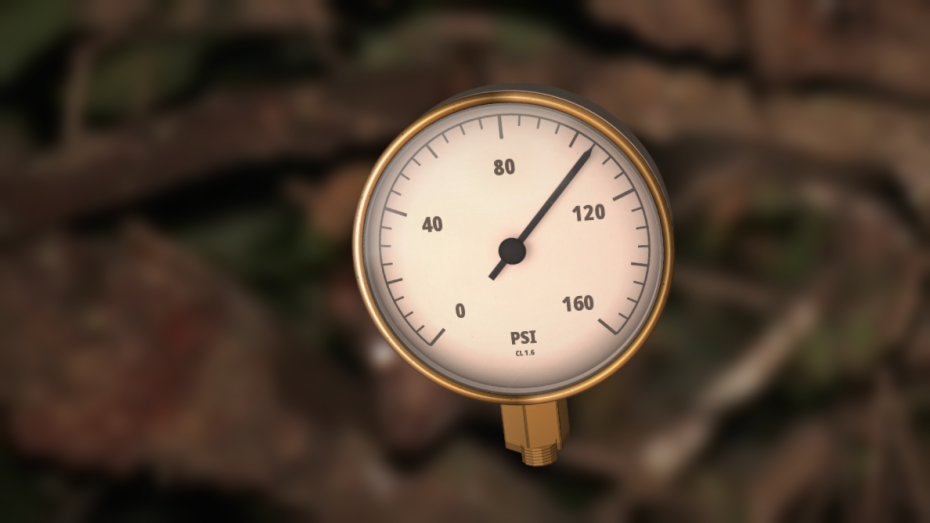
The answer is 105 psi
